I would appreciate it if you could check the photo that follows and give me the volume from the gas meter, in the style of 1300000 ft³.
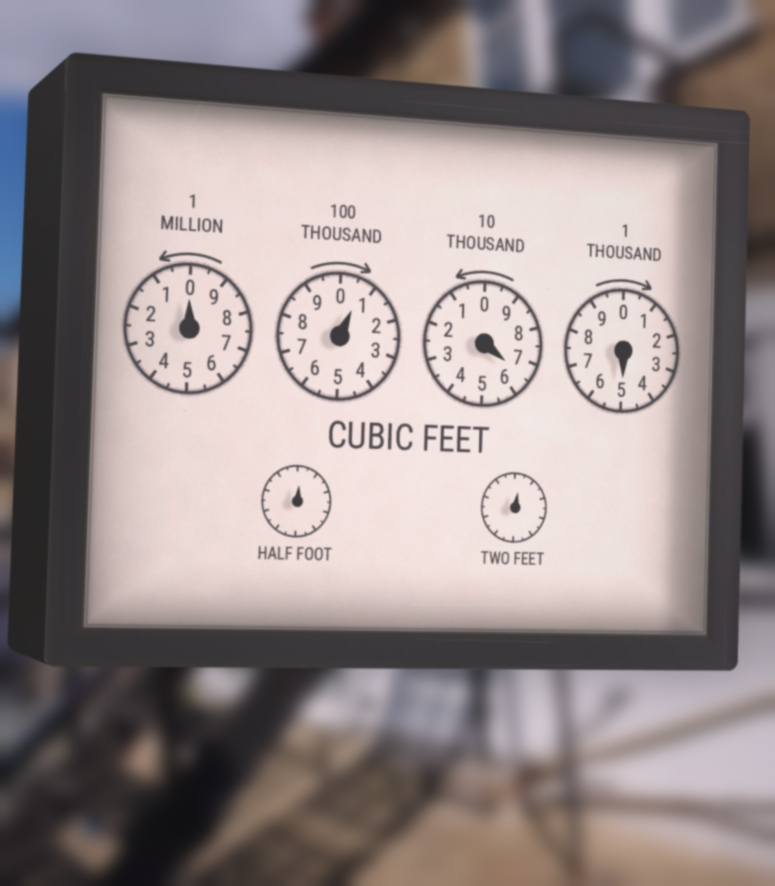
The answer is 6500 ft³
